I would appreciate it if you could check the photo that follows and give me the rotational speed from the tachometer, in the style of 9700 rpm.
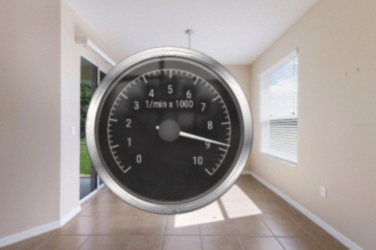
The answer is 8800 rpm
